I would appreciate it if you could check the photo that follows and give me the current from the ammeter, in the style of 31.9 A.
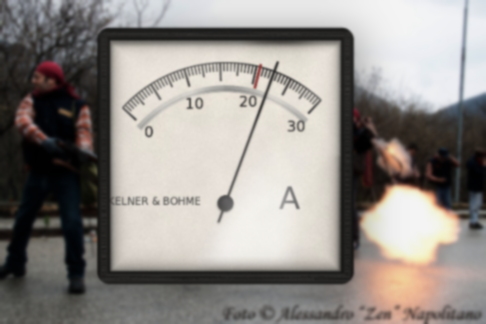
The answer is 22.5 A
